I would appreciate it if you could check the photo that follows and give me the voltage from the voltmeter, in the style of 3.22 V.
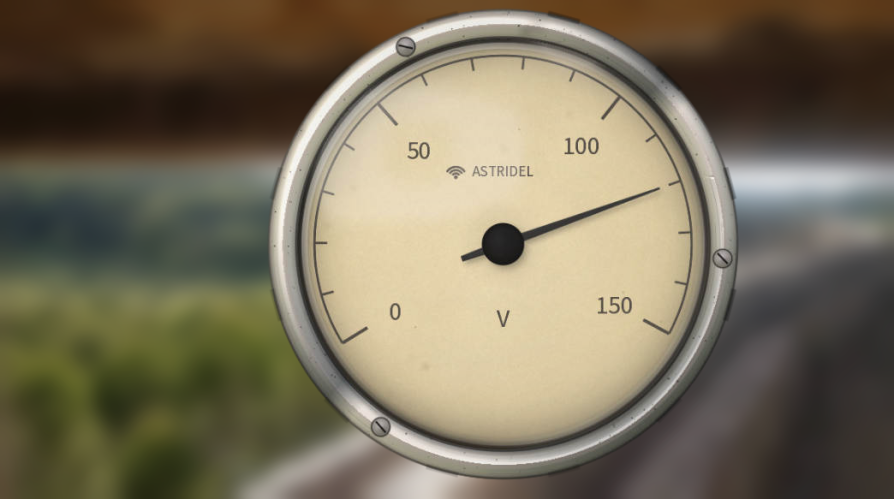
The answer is 120 V
